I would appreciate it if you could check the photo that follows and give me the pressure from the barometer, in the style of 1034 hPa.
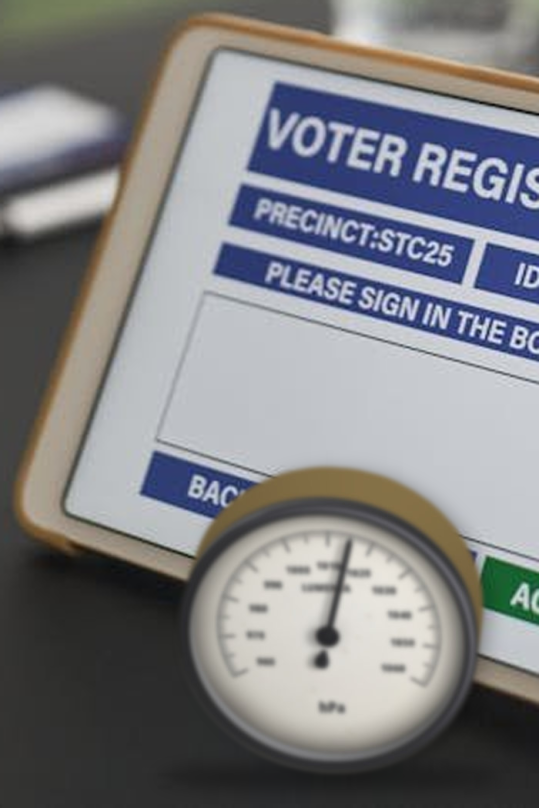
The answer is 1015 hPa
